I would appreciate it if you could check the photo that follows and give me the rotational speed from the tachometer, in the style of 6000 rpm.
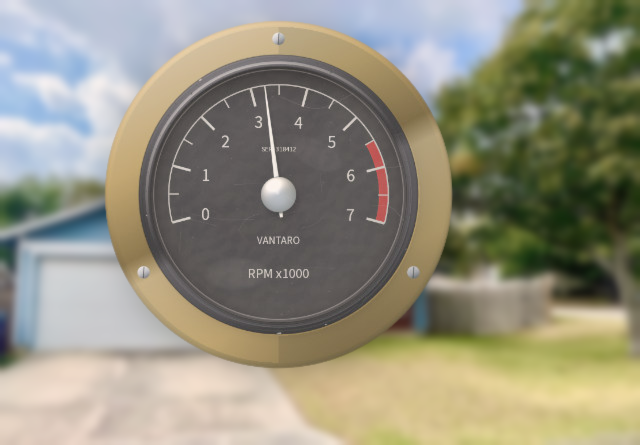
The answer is 3250 rpm
